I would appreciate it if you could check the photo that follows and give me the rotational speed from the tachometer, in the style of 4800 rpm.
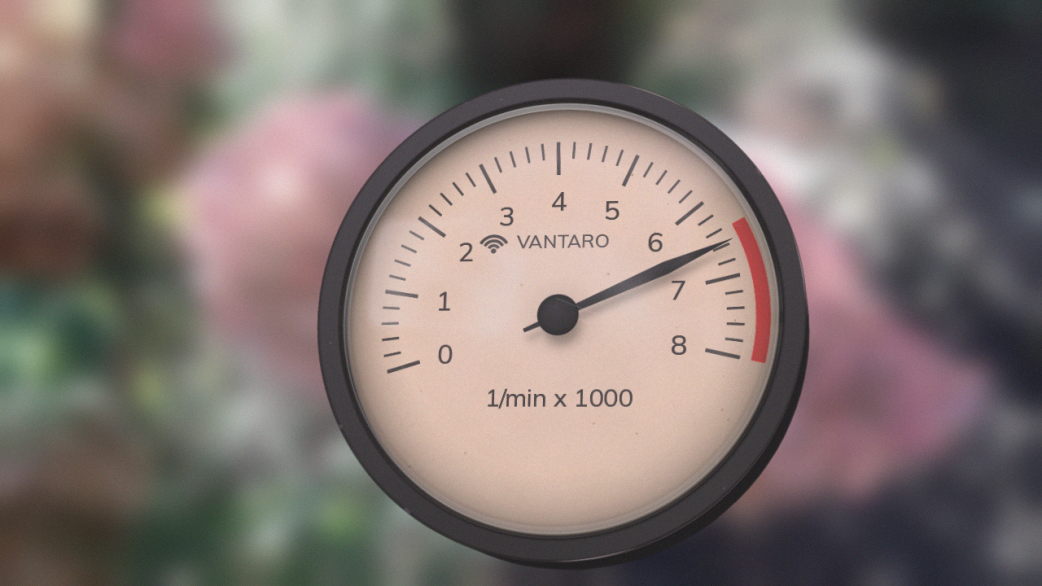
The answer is 6600 rpm
